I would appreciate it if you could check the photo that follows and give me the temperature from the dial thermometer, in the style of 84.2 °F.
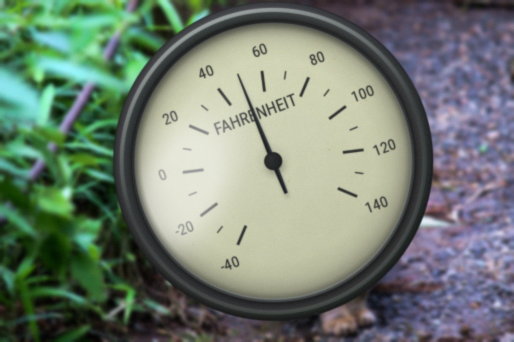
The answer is 50 °F
